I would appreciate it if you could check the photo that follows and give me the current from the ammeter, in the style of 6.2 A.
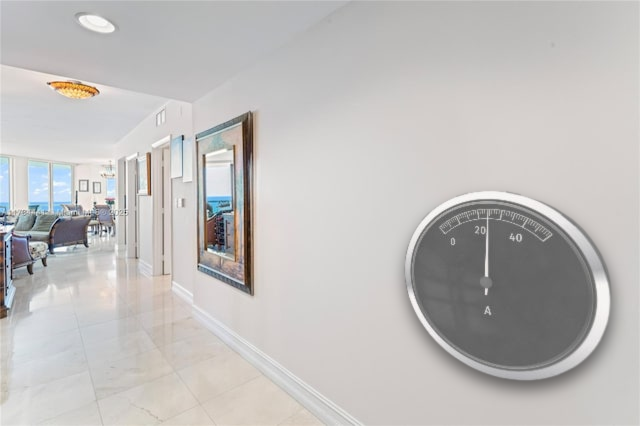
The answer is 25 A
